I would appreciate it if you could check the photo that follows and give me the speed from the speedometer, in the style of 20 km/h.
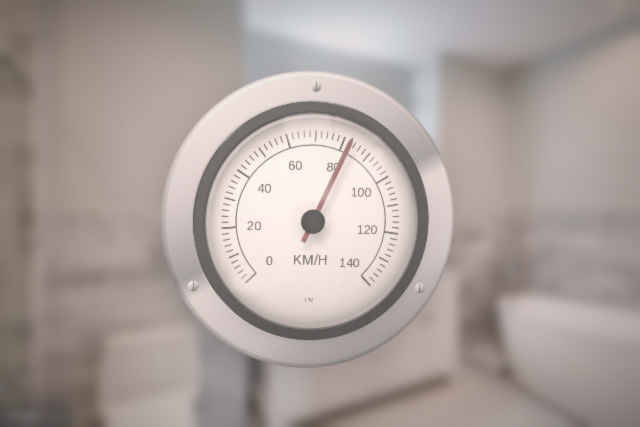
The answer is 82 km/h
